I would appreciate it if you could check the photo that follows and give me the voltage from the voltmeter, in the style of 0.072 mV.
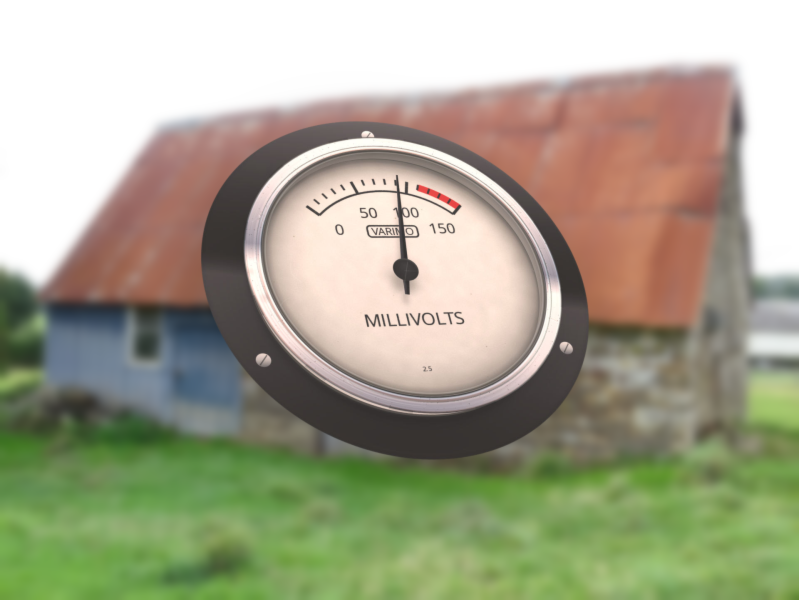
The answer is 90 mV
